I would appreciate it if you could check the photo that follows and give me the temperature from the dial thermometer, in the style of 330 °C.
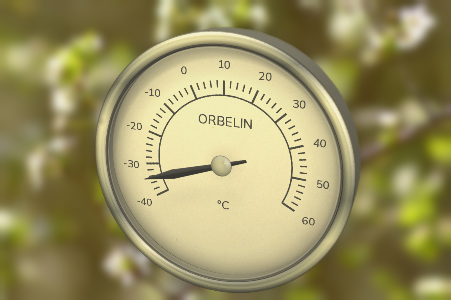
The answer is -34 °C
